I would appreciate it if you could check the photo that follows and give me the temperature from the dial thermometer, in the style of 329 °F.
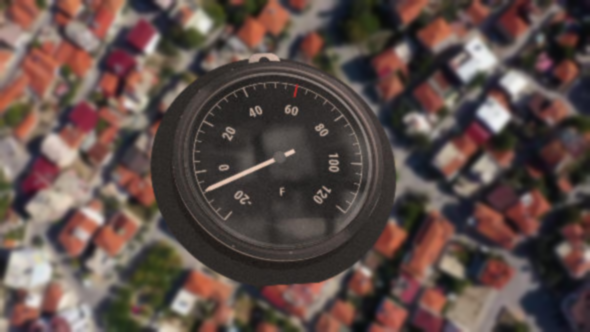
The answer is -8 °F
